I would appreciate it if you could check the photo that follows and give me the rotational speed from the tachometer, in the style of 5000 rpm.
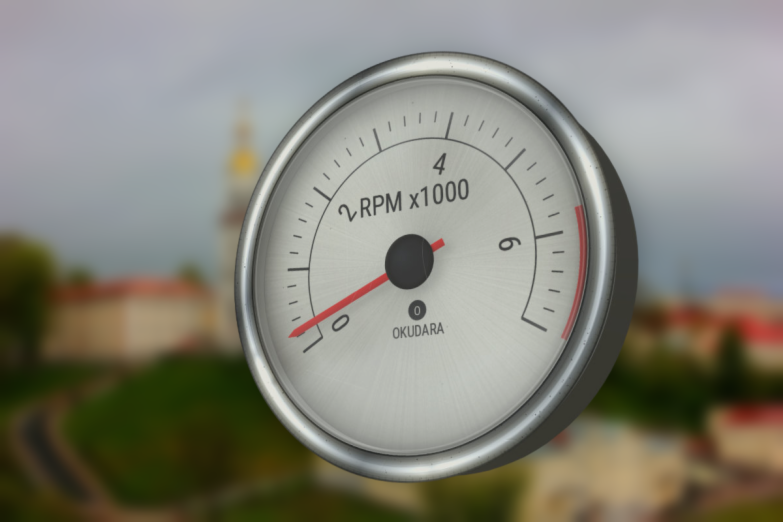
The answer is 200 rpm
